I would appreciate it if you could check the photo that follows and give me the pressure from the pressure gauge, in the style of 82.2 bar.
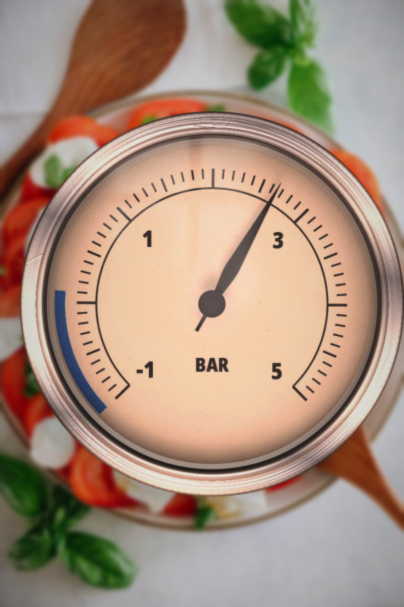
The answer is 2.65 bar
